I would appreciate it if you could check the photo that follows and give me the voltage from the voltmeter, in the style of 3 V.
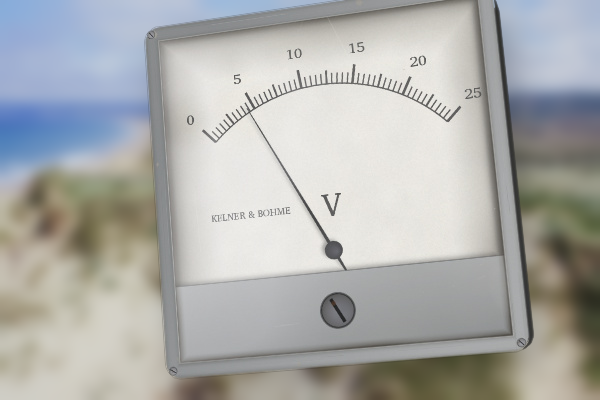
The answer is 4.5 V
